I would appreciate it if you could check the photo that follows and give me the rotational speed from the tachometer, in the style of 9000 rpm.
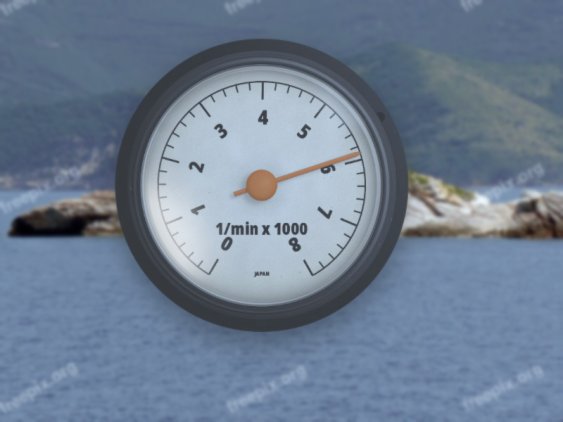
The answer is 5900 rpm
